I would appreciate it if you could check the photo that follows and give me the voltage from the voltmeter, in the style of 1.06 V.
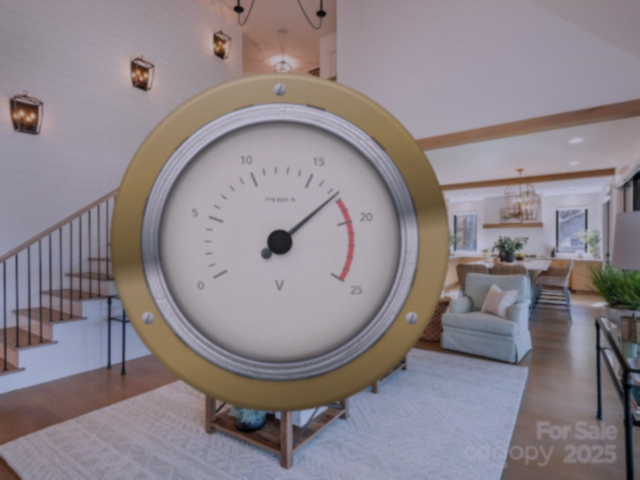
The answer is 17.5 V
